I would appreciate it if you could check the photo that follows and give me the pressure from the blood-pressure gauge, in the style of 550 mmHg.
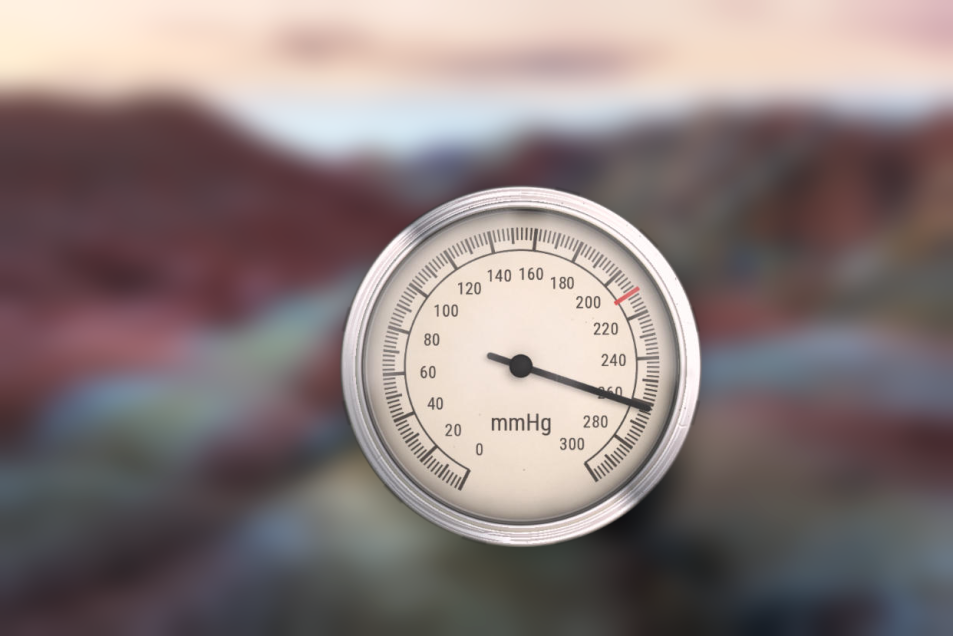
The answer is 262 mmHg
